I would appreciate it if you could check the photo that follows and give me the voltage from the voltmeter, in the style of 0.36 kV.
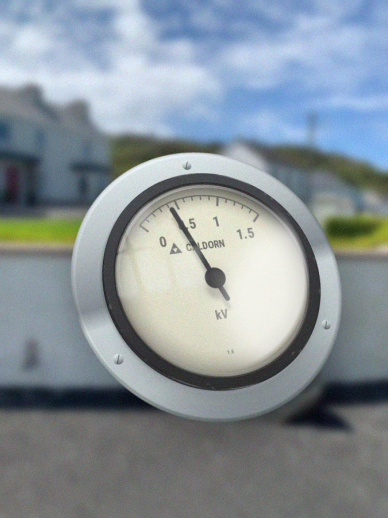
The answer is 0.4 kV
